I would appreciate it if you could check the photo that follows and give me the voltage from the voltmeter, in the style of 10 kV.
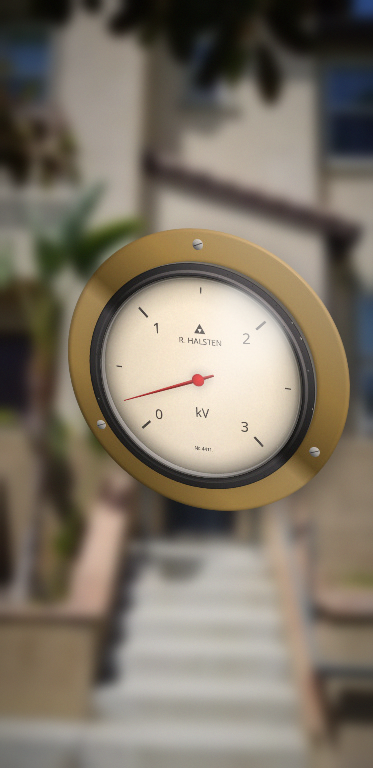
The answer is 0.25 kV
